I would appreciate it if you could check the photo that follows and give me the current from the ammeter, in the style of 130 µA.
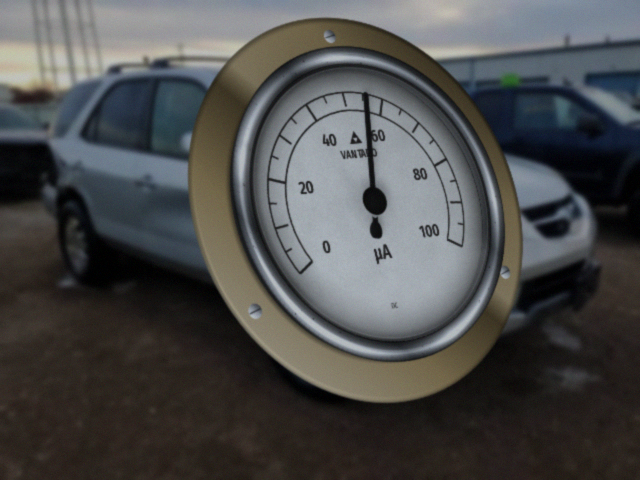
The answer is 55 µA
